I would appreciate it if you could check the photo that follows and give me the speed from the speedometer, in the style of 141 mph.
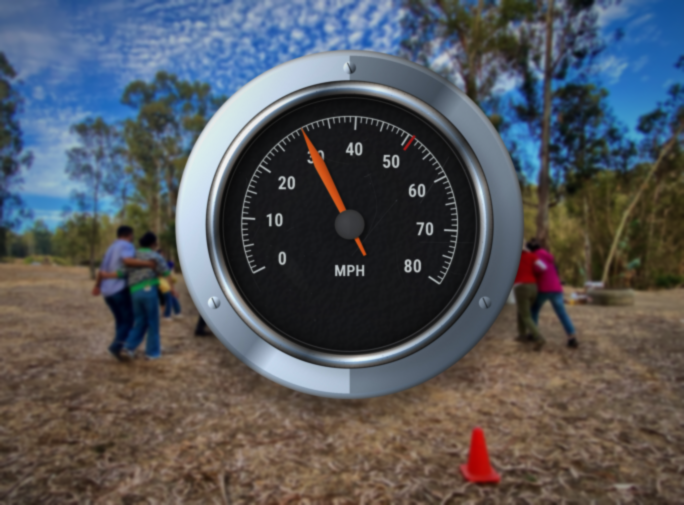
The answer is 30 mph
